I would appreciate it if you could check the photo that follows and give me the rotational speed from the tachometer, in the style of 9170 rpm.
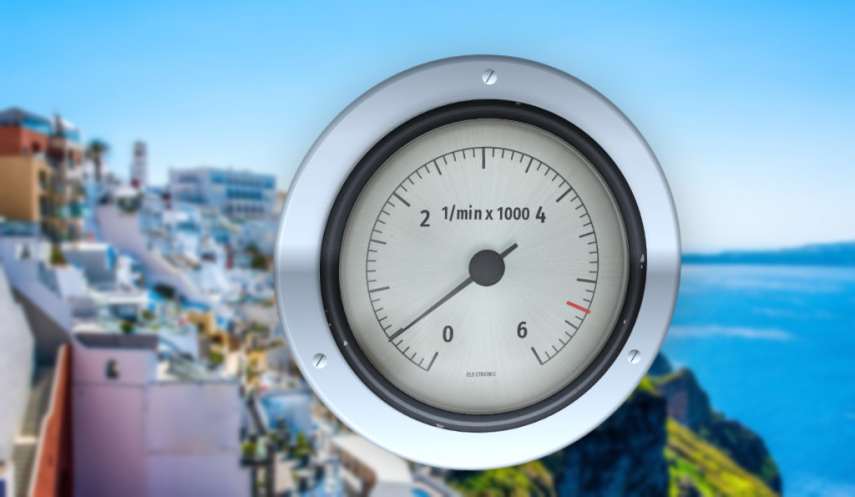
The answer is 500 rpm
